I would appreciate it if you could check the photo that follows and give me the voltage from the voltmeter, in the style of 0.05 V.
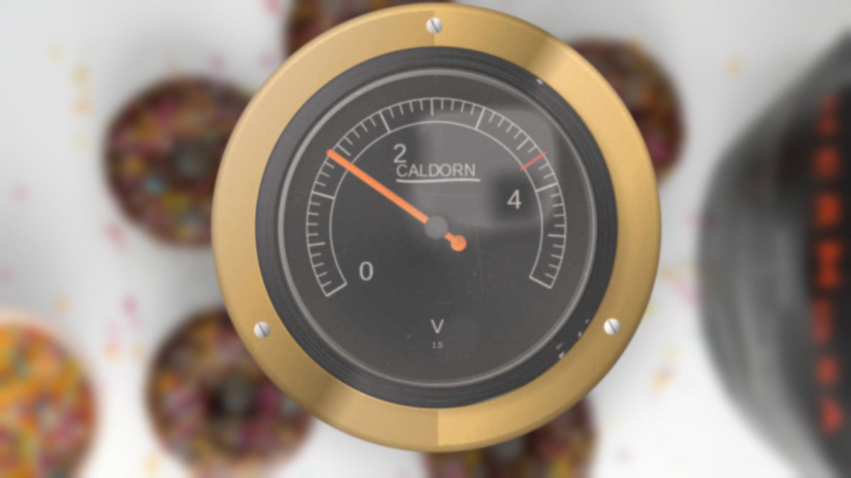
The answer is 1.4 V
